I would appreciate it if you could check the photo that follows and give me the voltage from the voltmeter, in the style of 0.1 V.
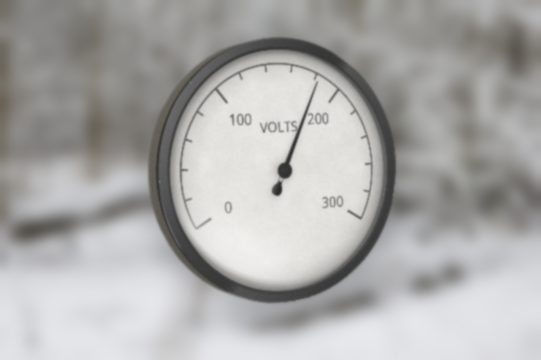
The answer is 180 V
